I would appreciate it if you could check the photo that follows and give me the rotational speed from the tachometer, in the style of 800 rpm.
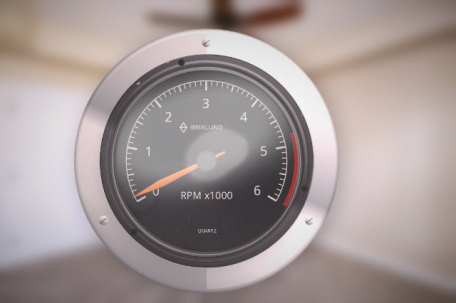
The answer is 100 rpm
